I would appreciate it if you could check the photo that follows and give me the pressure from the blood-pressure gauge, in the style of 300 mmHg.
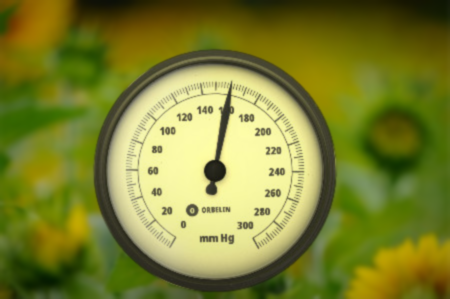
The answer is 160 mmHg
